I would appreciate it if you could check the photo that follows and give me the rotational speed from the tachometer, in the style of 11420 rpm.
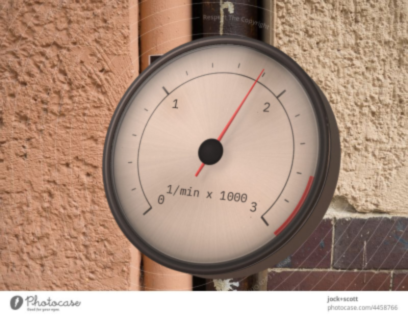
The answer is 1800 rpm
